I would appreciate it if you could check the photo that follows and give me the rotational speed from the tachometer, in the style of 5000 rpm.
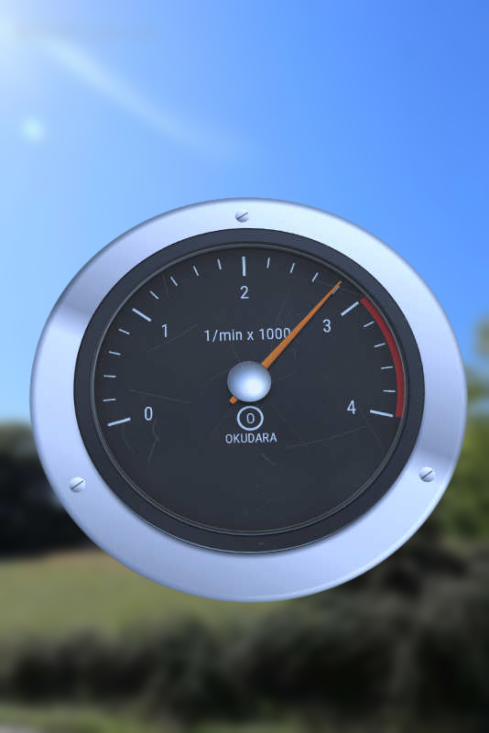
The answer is 2800 rpm
